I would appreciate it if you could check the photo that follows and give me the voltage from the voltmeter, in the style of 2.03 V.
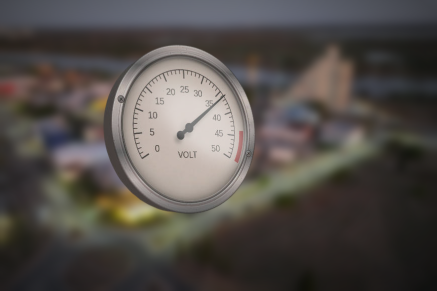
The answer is 36 V
